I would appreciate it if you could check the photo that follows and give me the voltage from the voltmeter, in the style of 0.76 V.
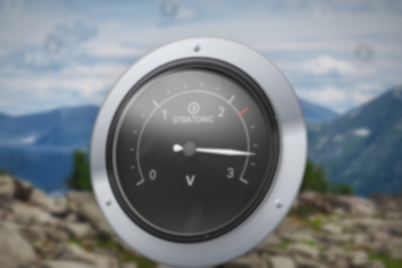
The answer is 2.7 V
